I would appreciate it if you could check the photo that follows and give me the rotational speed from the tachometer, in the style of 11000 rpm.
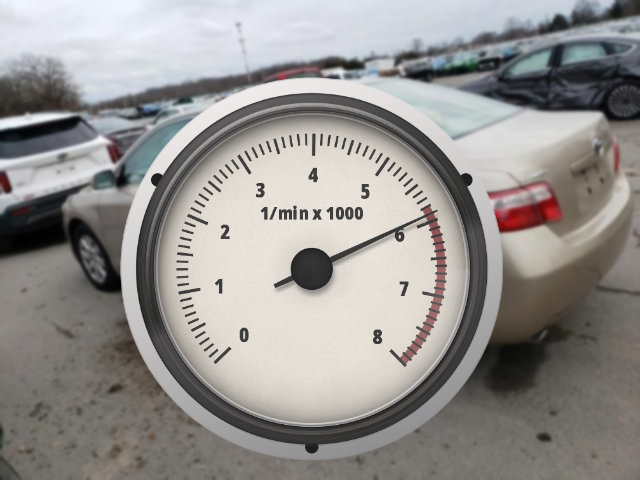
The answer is 5900 rpm
